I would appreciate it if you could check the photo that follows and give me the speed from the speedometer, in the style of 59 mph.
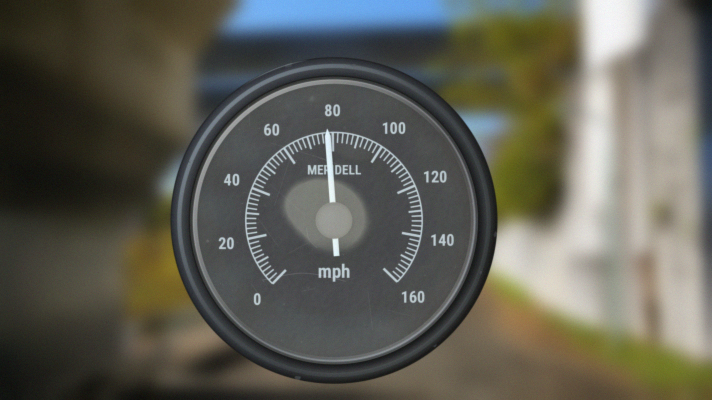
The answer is 78 mph
